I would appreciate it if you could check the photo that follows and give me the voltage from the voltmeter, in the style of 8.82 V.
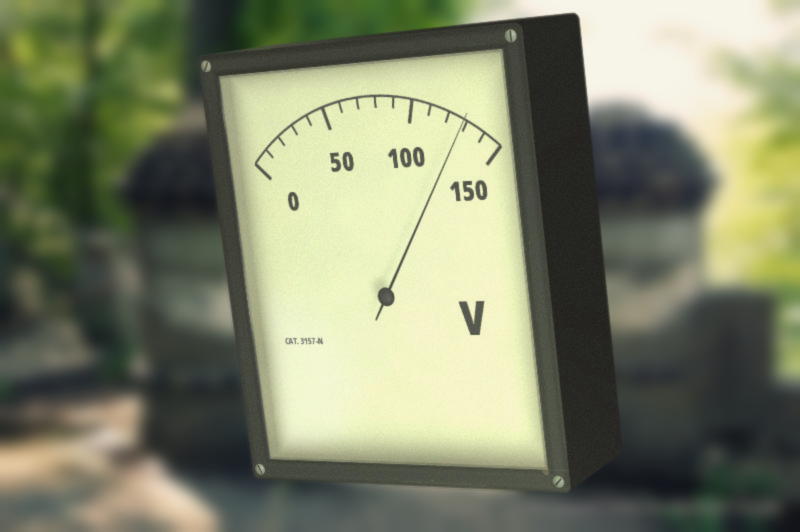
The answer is 130 V
